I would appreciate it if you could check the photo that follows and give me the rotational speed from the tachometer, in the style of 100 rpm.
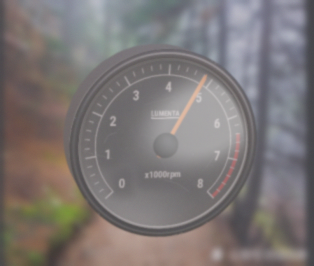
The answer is 4800 rpm
